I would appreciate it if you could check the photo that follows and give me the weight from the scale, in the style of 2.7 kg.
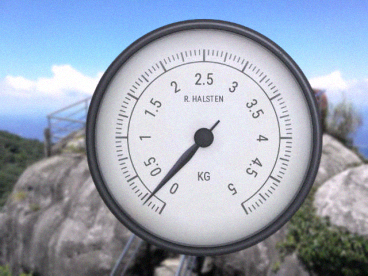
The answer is 0.2 kg
